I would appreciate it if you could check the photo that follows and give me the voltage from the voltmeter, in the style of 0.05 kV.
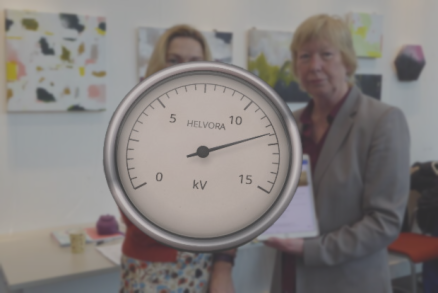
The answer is 12 kV
